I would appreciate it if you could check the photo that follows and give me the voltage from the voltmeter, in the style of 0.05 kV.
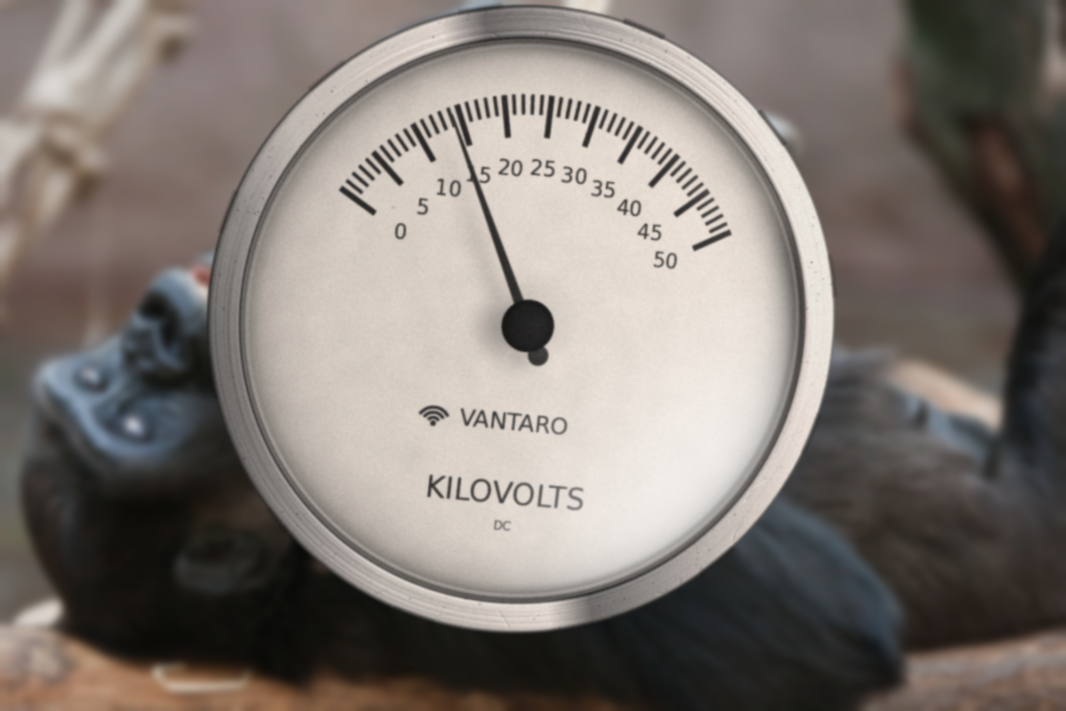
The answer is 14 kV
